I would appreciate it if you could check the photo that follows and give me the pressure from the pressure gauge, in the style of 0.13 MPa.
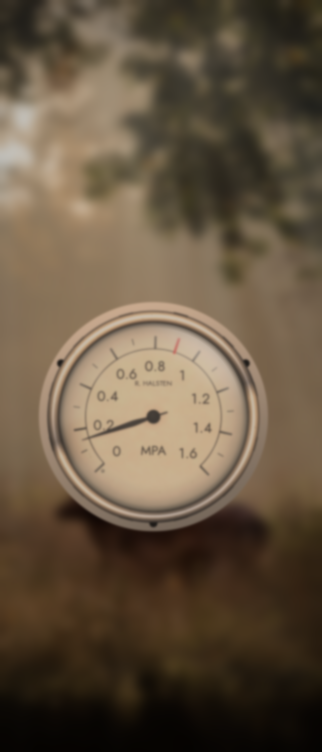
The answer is 0.15 MPa
